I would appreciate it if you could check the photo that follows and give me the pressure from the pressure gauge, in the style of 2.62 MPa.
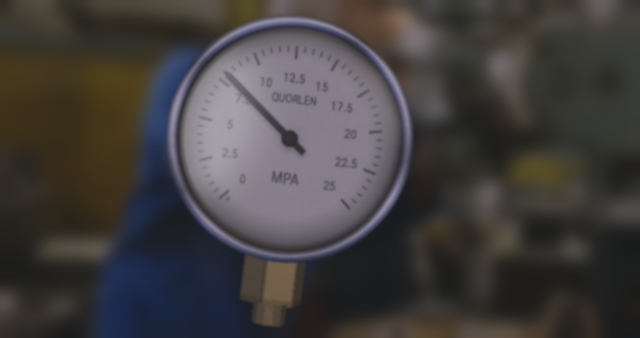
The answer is 8 MPa
